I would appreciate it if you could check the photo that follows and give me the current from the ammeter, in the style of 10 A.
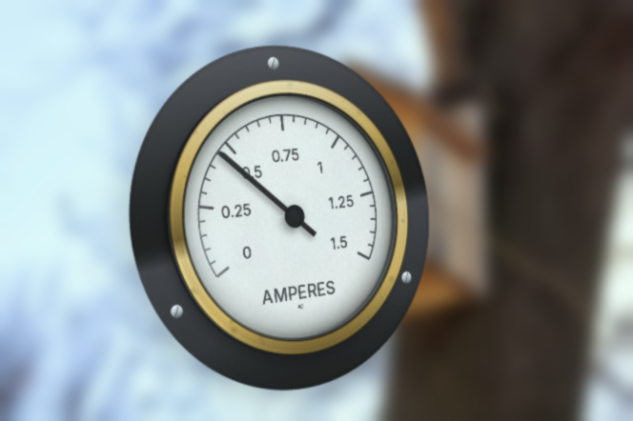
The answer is 0.45 A
